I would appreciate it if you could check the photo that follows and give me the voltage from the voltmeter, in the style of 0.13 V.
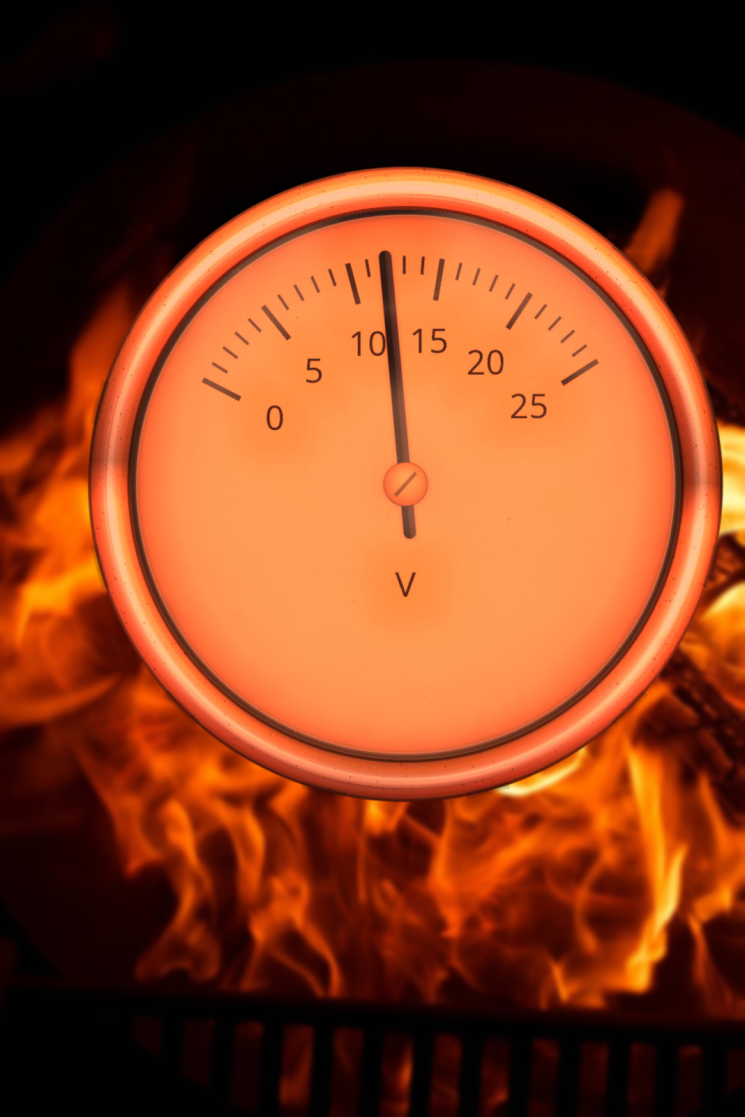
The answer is 12 V
